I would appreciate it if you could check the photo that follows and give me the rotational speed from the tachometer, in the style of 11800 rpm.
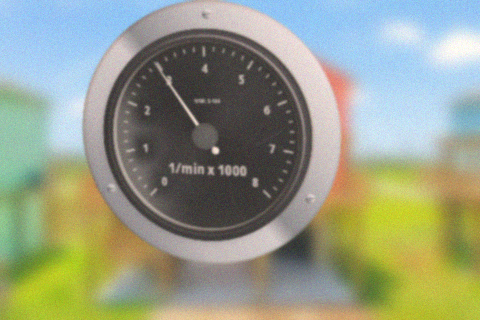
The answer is 3000 rpm
